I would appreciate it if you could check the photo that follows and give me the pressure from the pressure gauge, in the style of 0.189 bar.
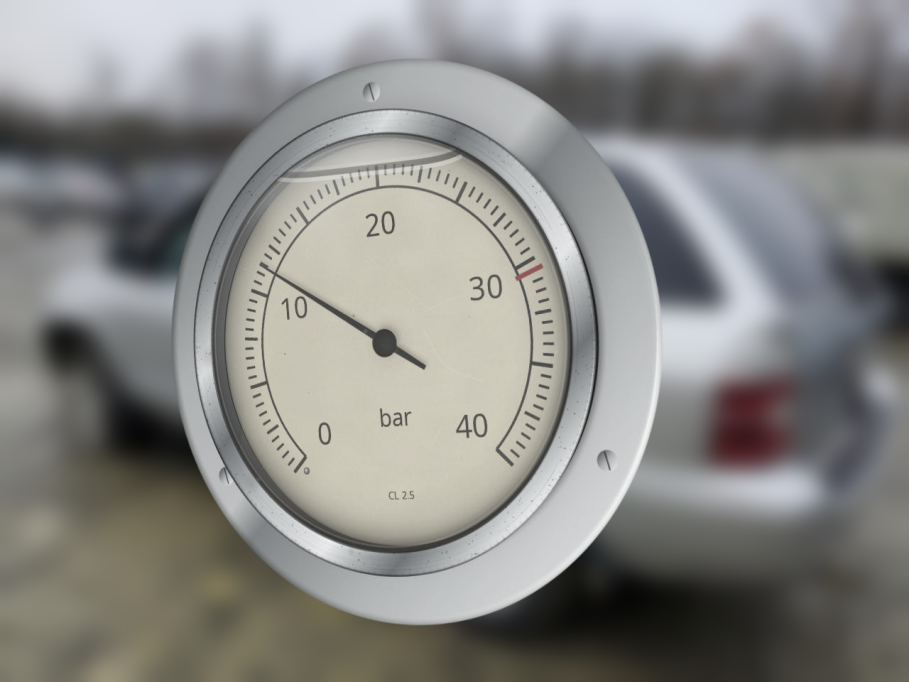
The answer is 11.5 bar
